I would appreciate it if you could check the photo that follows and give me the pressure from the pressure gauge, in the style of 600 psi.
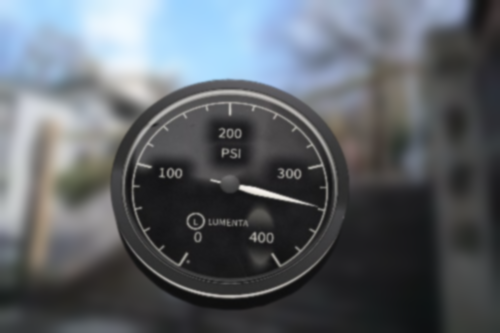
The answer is 340 psi
